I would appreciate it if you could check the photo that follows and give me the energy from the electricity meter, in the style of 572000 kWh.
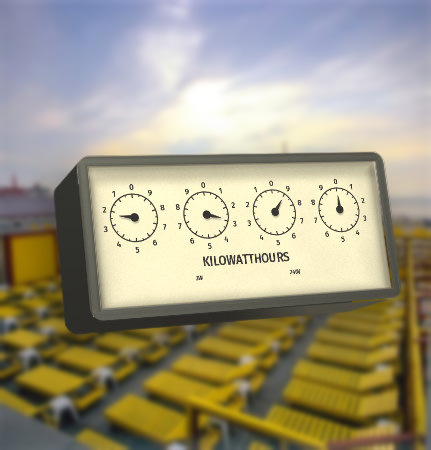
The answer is 2290 kWh
